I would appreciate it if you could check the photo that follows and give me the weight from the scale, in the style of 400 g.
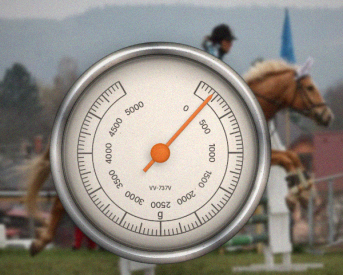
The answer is 200 g
